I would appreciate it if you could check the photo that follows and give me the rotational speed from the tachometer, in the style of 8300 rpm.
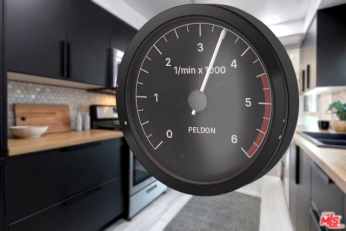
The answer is 3500 rpm
